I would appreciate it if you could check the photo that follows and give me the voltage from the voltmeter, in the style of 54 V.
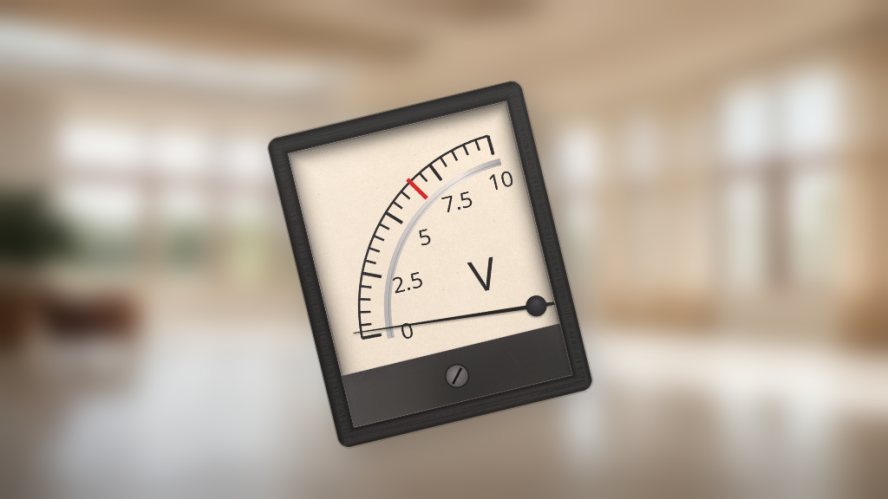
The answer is 0.25 V
